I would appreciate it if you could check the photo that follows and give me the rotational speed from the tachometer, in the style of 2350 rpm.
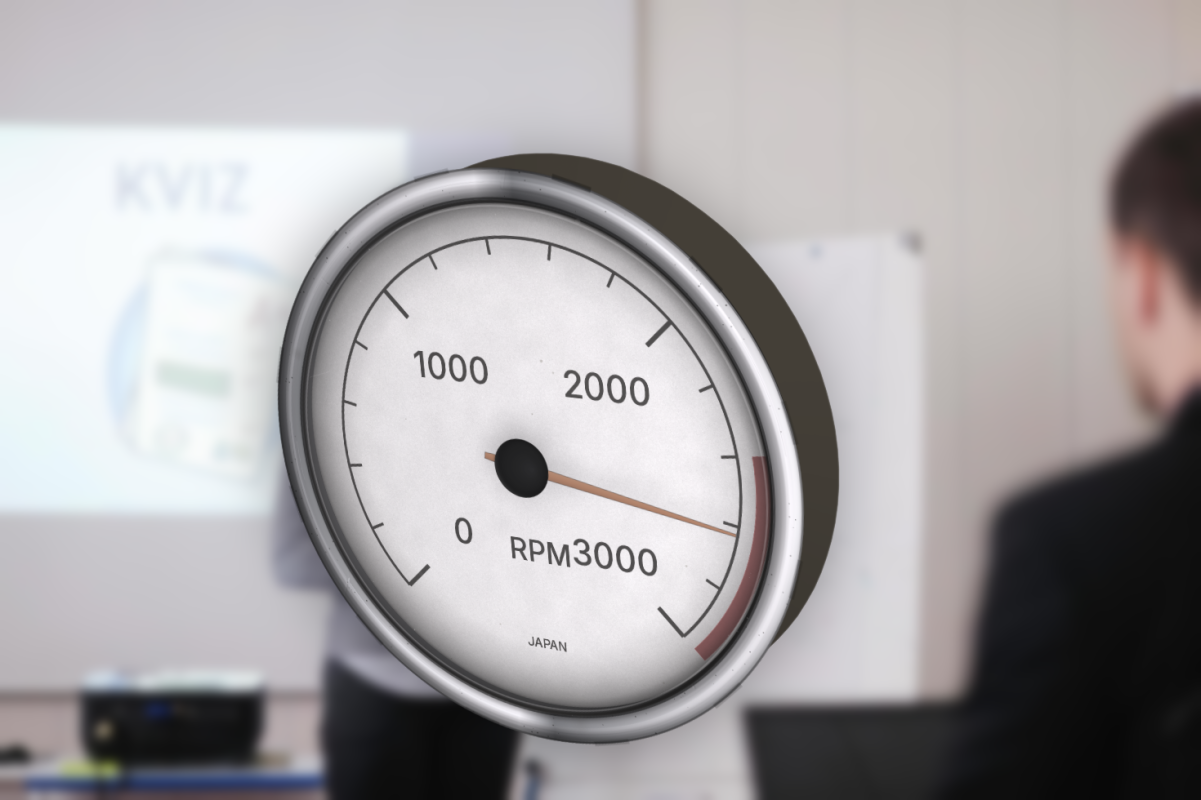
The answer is 2600 rpm
